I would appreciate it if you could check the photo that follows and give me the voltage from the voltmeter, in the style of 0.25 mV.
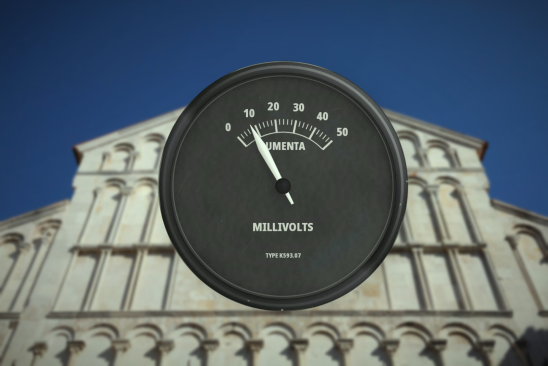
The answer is 8 mV
